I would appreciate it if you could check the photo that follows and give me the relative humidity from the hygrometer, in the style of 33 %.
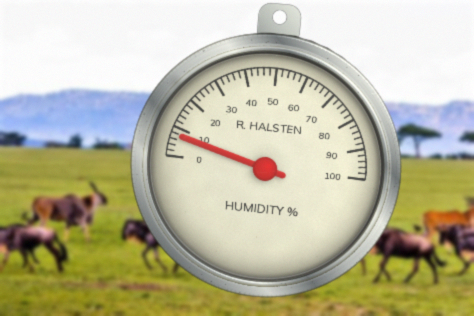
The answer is 8 %
